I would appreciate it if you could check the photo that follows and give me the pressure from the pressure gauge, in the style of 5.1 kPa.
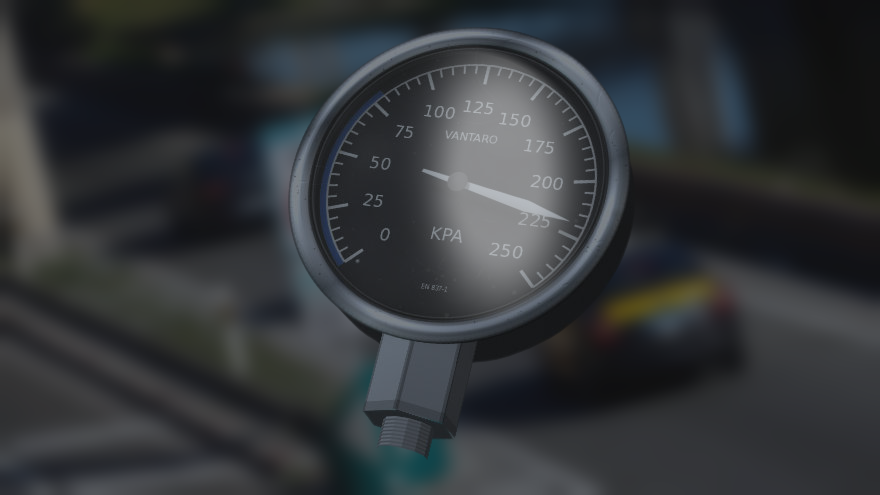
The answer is 220 kPa
